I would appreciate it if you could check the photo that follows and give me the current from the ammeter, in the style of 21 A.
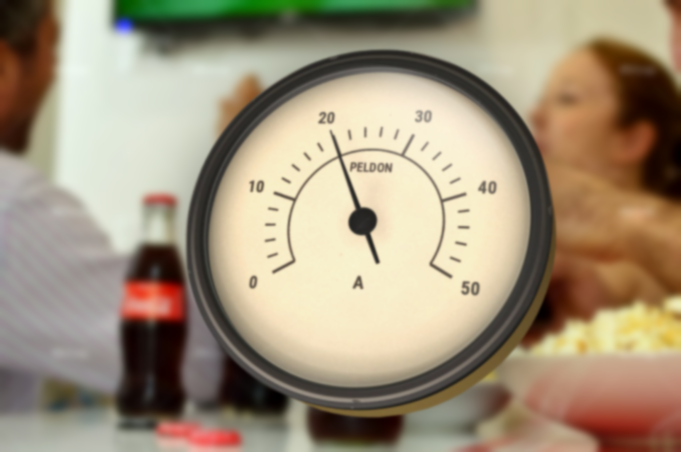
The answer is 20 A
